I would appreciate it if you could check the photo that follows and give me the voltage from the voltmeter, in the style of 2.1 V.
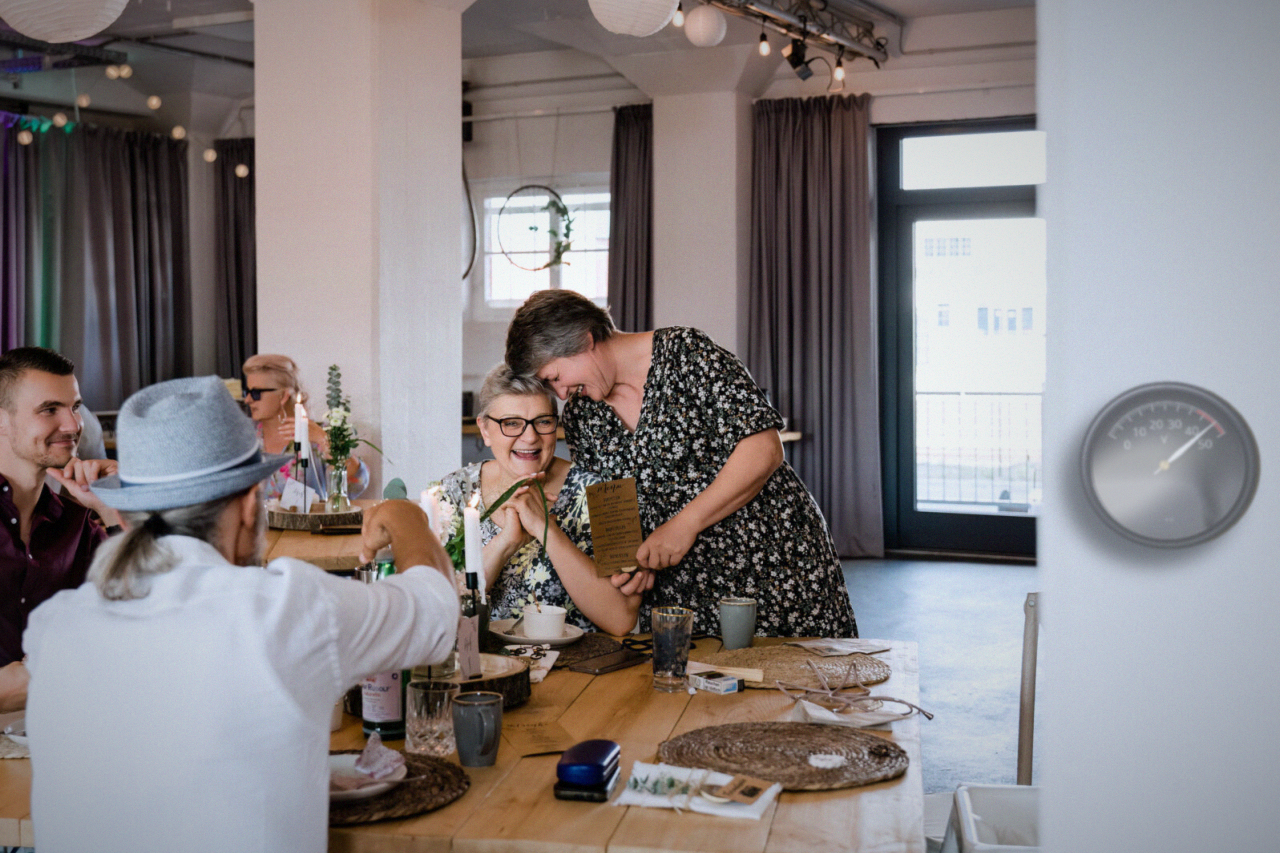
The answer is 45 V
